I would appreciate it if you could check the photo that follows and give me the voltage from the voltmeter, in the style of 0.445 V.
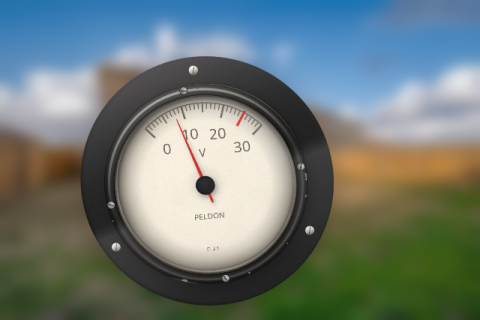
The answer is 8 V
